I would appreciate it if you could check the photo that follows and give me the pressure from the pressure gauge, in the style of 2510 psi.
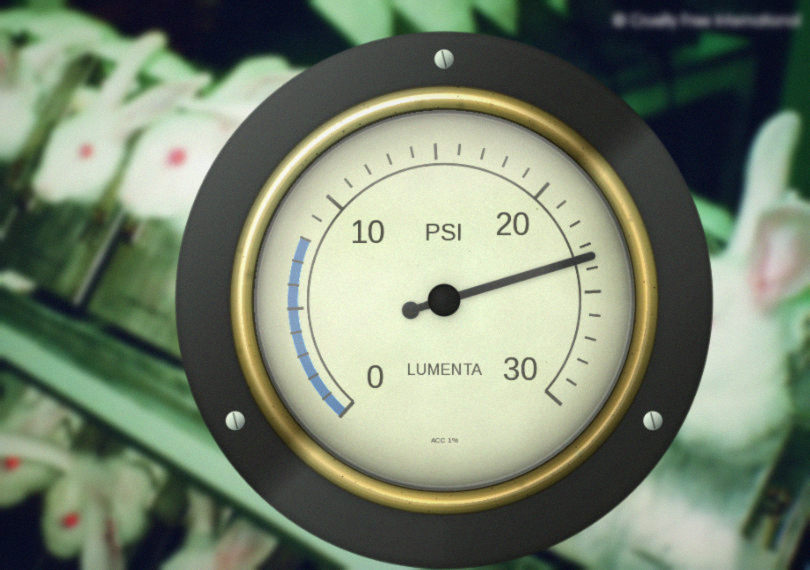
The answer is 23.5 psi
